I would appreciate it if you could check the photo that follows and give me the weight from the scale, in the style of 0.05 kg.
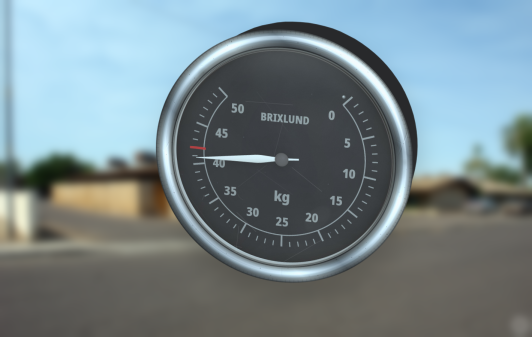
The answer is 41 kg
